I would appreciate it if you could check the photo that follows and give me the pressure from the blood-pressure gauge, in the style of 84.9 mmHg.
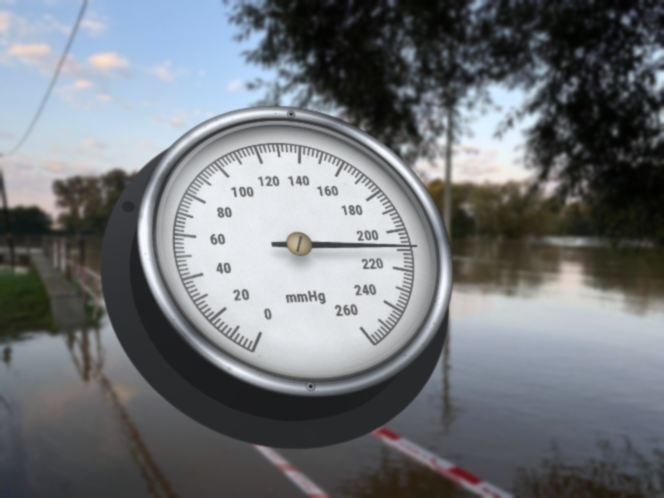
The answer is 210 mmHg
